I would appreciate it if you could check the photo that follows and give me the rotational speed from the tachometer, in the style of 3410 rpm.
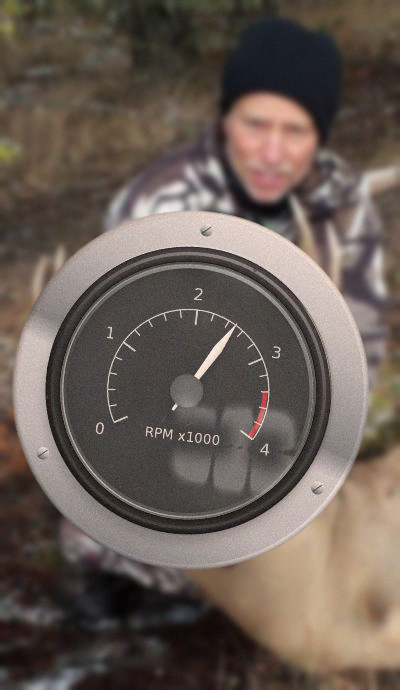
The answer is 2500 rpm
